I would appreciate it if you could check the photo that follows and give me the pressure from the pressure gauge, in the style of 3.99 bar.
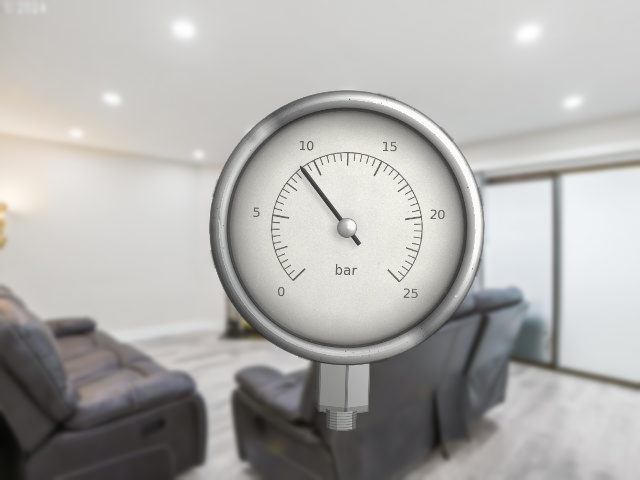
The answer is 9 bar
